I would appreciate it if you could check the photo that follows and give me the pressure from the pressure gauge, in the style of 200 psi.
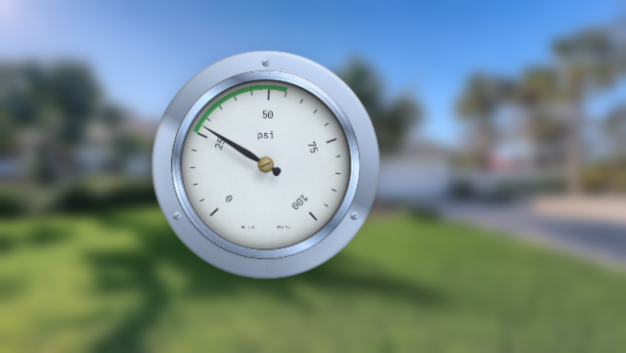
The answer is 27.5 psi
